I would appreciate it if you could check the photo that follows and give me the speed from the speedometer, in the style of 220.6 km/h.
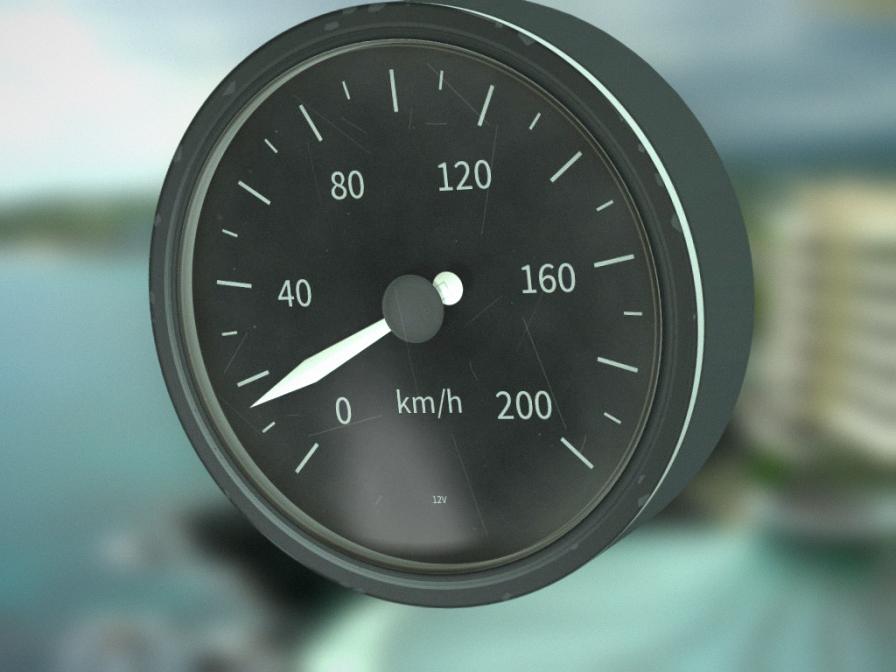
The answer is 15 km/h
